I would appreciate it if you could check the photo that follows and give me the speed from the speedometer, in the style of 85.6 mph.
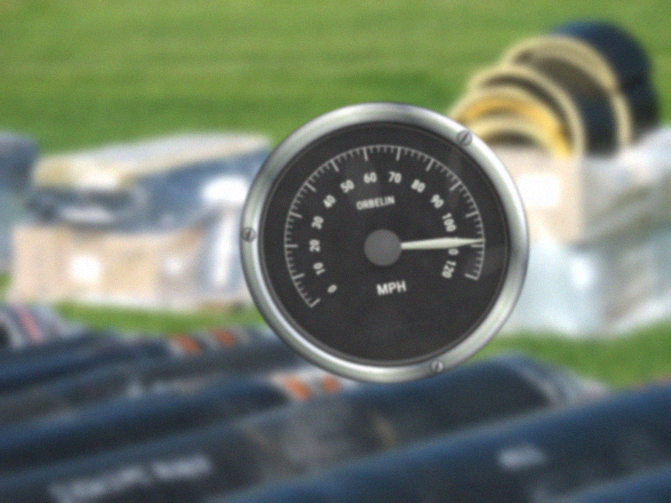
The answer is 108 mph
